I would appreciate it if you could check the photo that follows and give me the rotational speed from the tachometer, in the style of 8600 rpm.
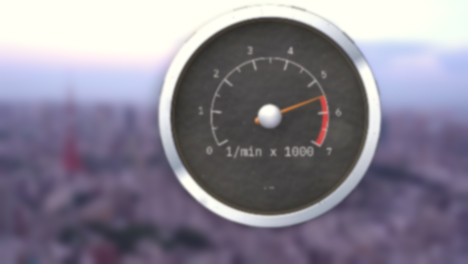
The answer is 5500 rpm
